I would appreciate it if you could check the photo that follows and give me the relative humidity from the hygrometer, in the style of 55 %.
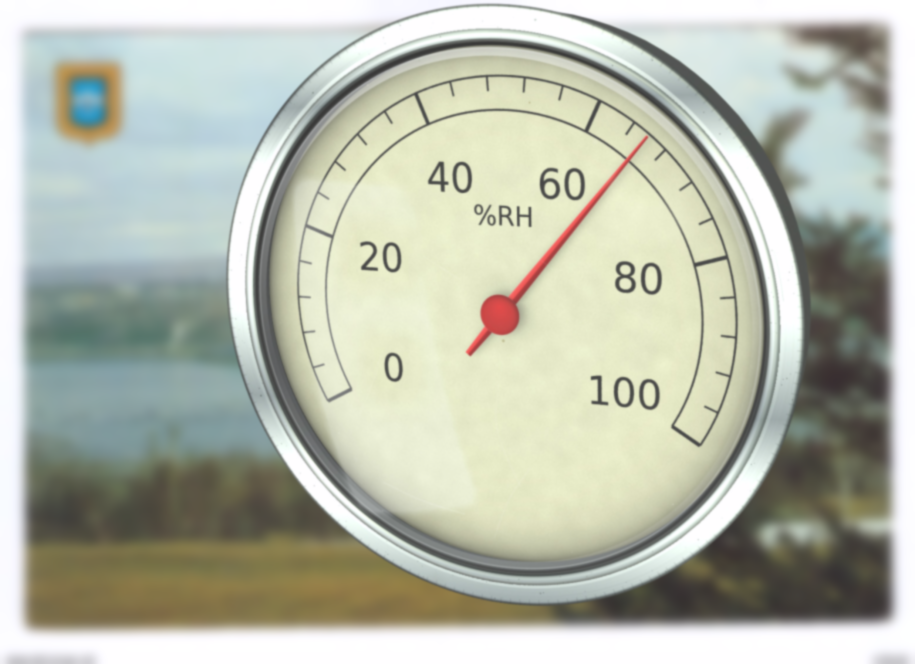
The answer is 66 %
